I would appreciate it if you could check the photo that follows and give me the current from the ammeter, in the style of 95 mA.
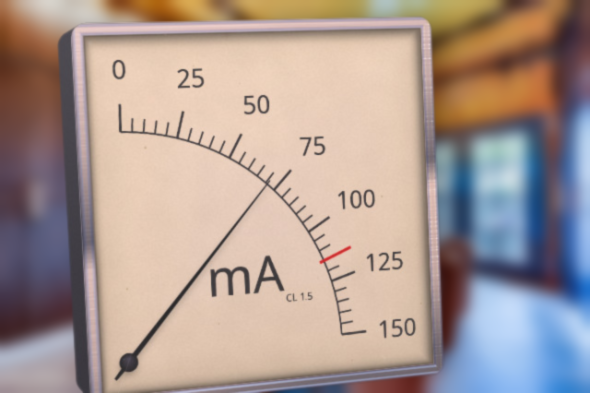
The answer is 70 mA
